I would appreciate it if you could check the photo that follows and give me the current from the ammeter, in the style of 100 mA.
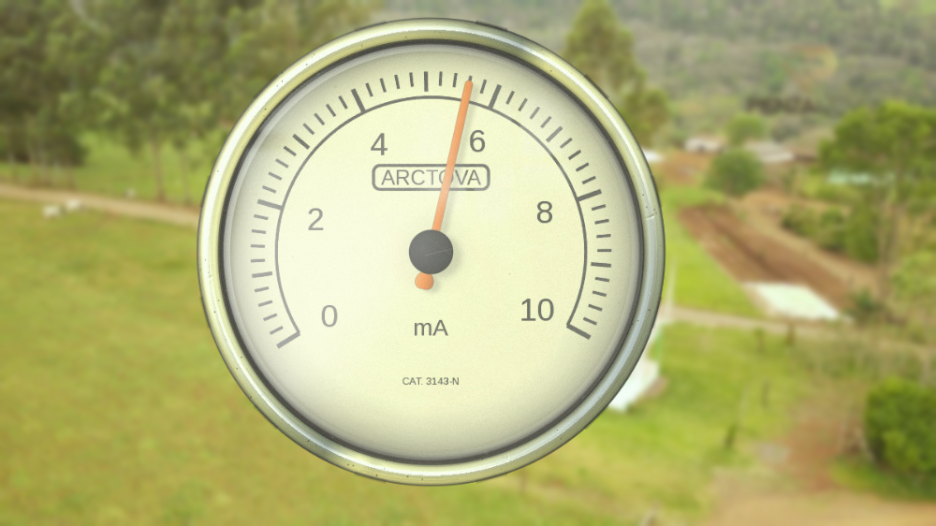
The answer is 5.6 mA
